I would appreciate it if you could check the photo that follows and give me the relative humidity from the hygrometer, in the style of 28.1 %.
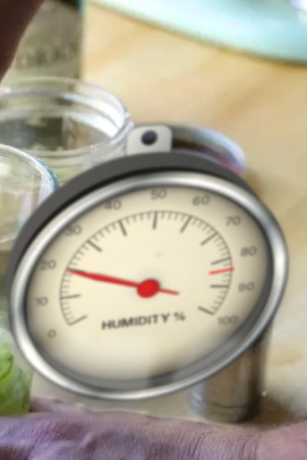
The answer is 20 %
